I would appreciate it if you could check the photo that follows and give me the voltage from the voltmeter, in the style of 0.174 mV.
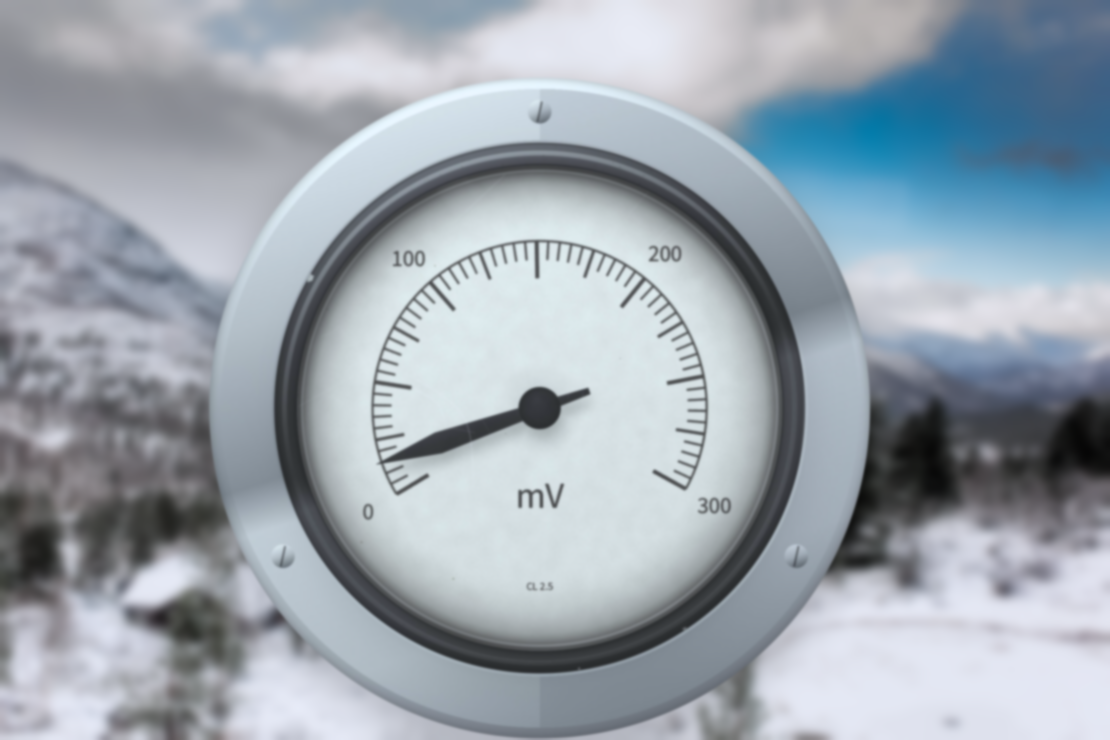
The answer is 15 mV
